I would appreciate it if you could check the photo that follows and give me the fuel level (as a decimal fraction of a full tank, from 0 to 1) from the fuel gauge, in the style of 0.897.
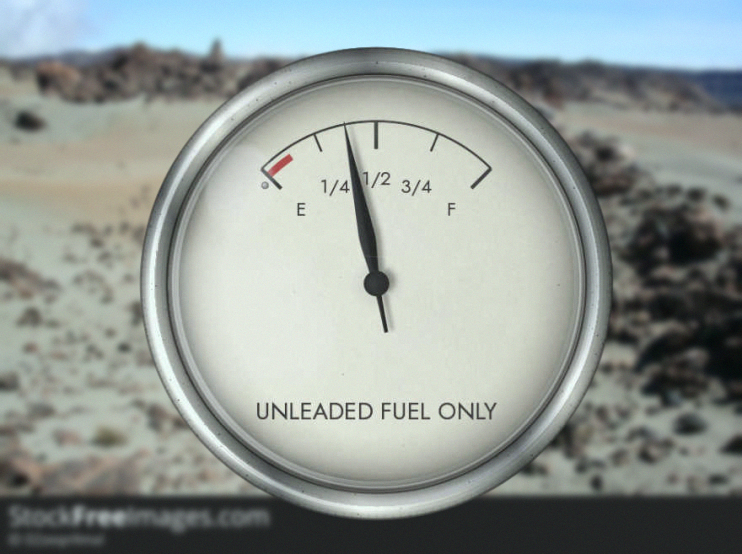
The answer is 0.375
